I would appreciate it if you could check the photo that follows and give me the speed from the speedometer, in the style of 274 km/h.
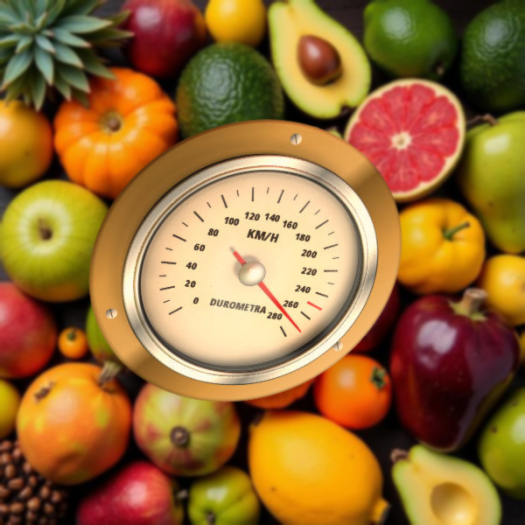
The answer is 270 km/h
